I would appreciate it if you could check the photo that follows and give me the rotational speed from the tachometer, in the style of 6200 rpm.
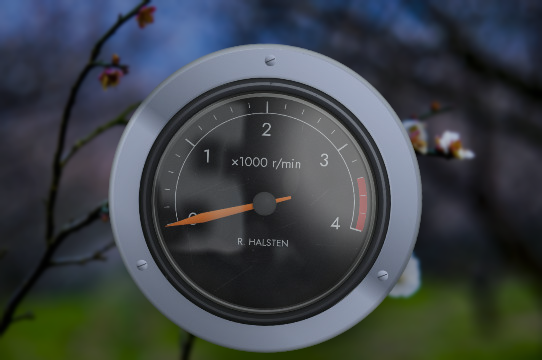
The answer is 0 rpm
